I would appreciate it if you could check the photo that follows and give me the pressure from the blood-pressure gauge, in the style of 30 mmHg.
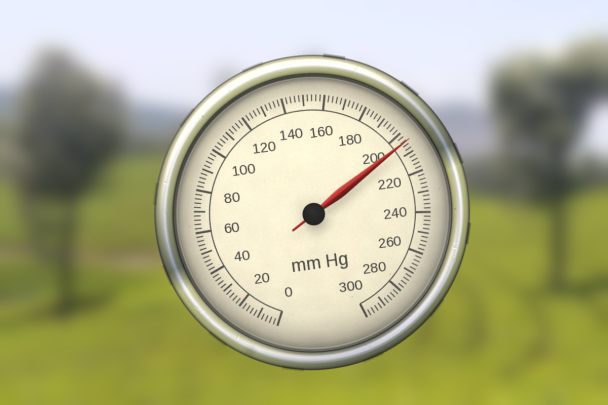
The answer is 204 mmHg
